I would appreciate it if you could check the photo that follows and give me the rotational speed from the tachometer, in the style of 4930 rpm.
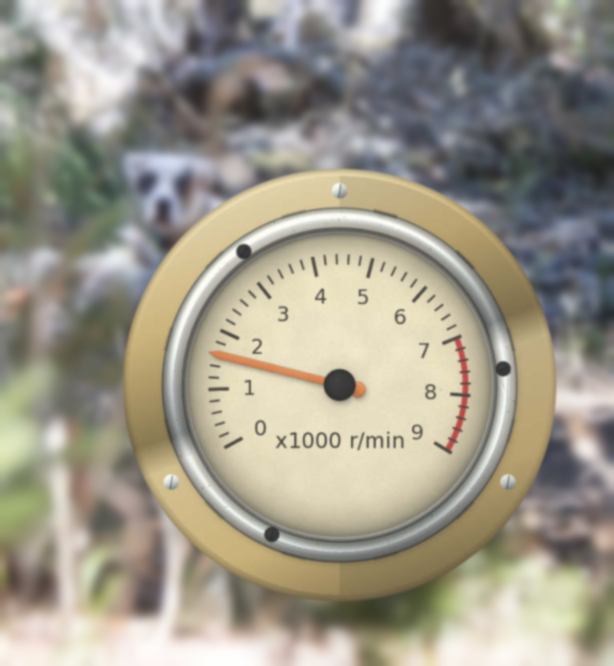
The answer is 1600 rpm
